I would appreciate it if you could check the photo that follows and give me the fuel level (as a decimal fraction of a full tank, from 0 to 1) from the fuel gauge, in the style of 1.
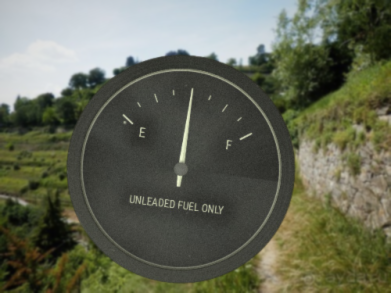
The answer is 0.5
